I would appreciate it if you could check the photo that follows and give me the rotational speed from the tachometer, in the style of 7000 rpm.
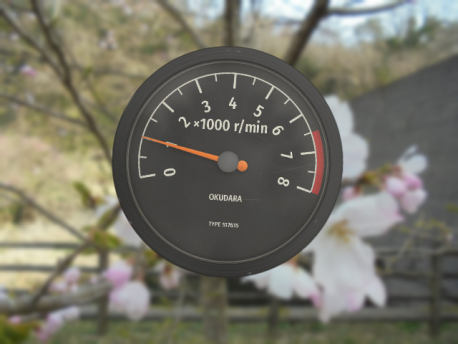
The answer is 1000 rpm
